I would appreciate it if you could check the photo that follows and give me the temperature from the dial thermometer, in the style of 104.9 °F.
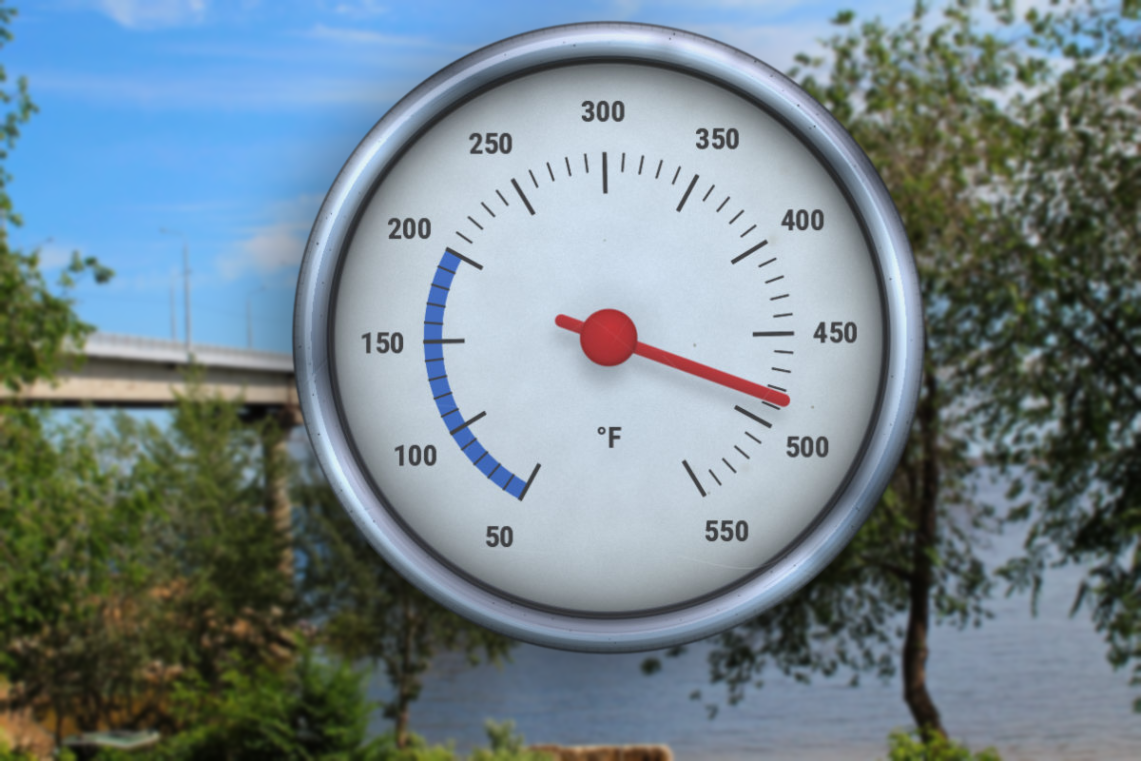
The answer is 485 °F
